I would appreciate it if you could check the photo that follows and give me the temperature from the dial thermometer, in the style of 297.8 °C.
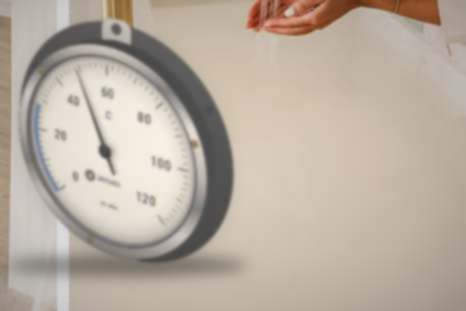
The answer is 50 °C
